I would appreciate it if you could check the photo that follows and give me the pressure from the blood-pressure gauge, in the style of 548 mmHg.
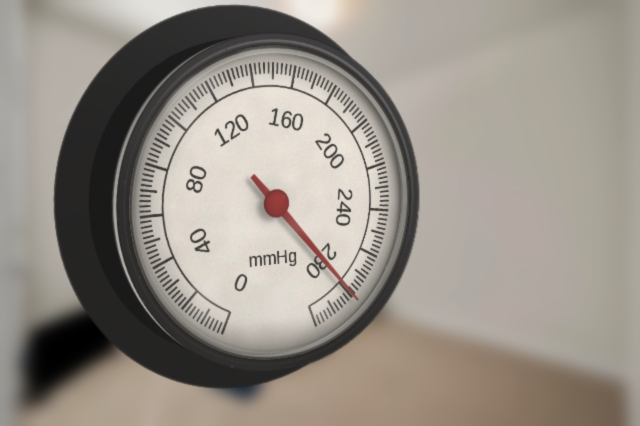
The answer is 280 mmHg
